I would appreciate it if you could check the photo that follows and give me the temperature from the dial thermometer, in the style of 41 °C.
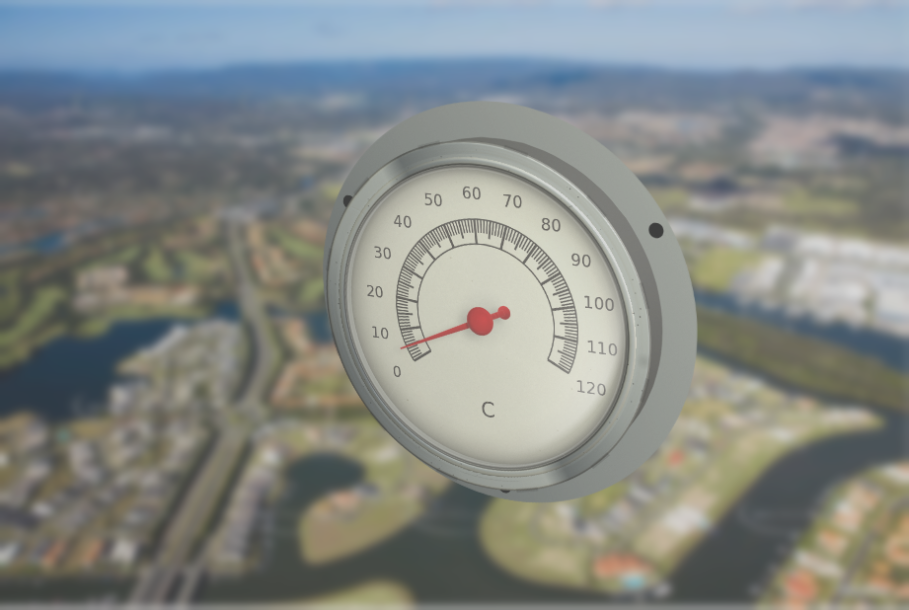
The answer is 5 °C
